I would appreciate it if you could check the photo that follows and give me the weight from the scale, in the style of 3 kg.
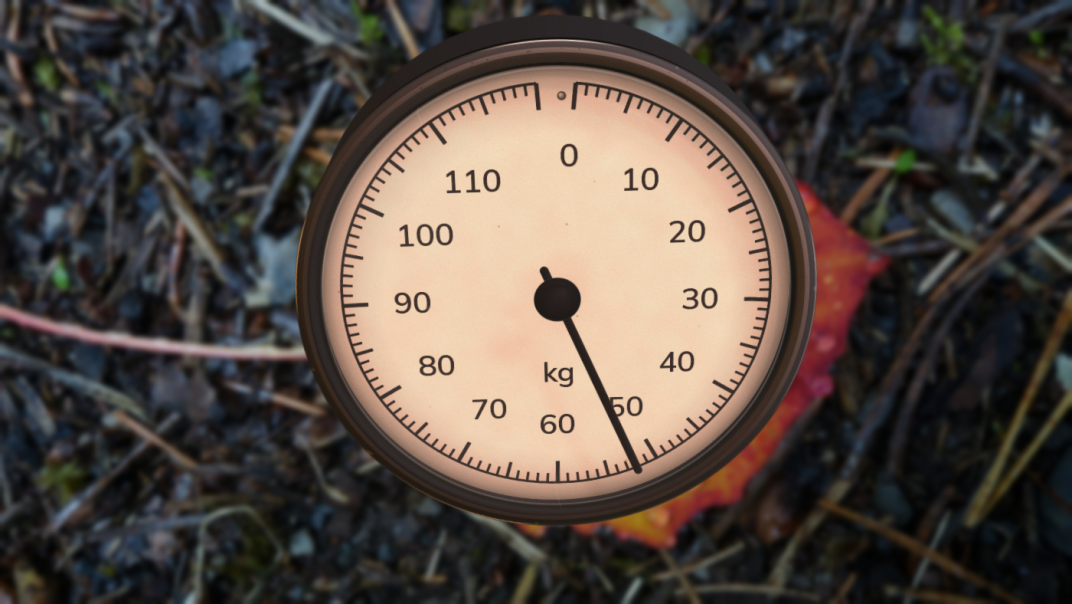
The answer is 52 kg
